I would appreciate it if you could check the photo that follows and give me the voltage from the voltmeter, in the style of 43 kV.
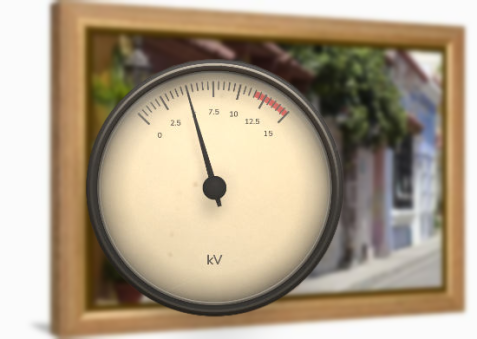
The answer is 5 kV
